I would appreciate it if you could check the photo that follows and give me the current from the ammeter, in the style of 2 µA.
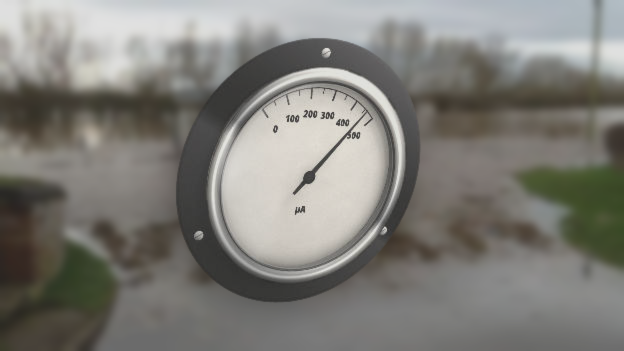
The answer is 450 µA
